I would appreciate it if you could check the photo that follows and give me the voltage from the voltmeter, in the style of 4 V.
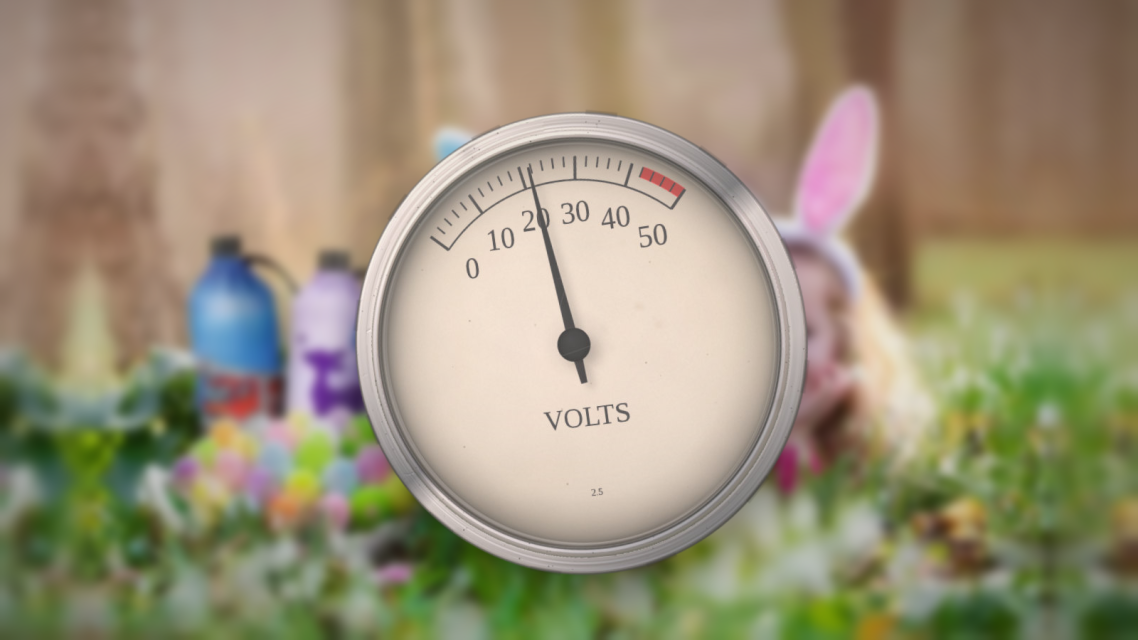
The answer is 22 V
